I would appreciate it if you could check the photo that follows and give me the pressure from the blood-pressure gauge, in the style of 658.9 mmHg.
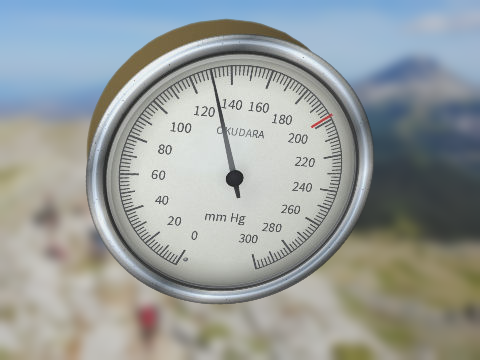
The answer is 130 mmHg
